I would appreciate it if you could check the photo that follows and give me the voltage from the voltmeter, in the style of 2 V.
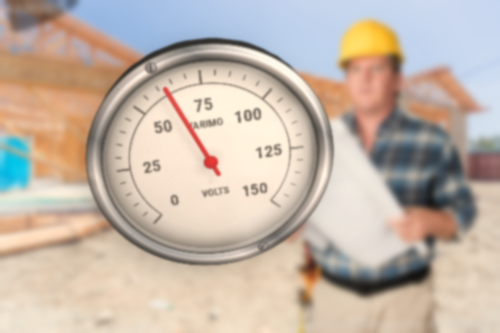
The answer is 62.5 V
